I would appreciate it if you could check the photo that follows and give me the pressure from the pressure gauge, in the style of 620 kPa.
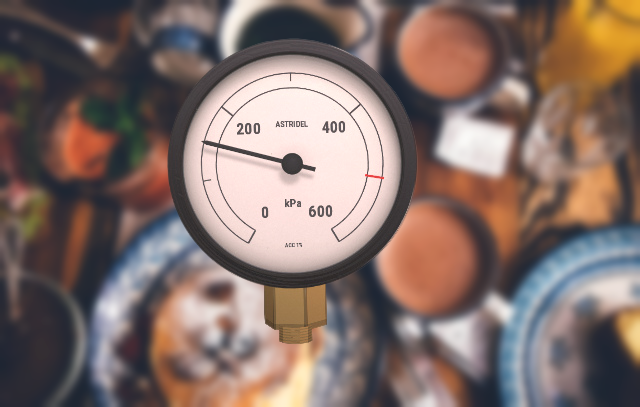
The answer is 150 kPa
